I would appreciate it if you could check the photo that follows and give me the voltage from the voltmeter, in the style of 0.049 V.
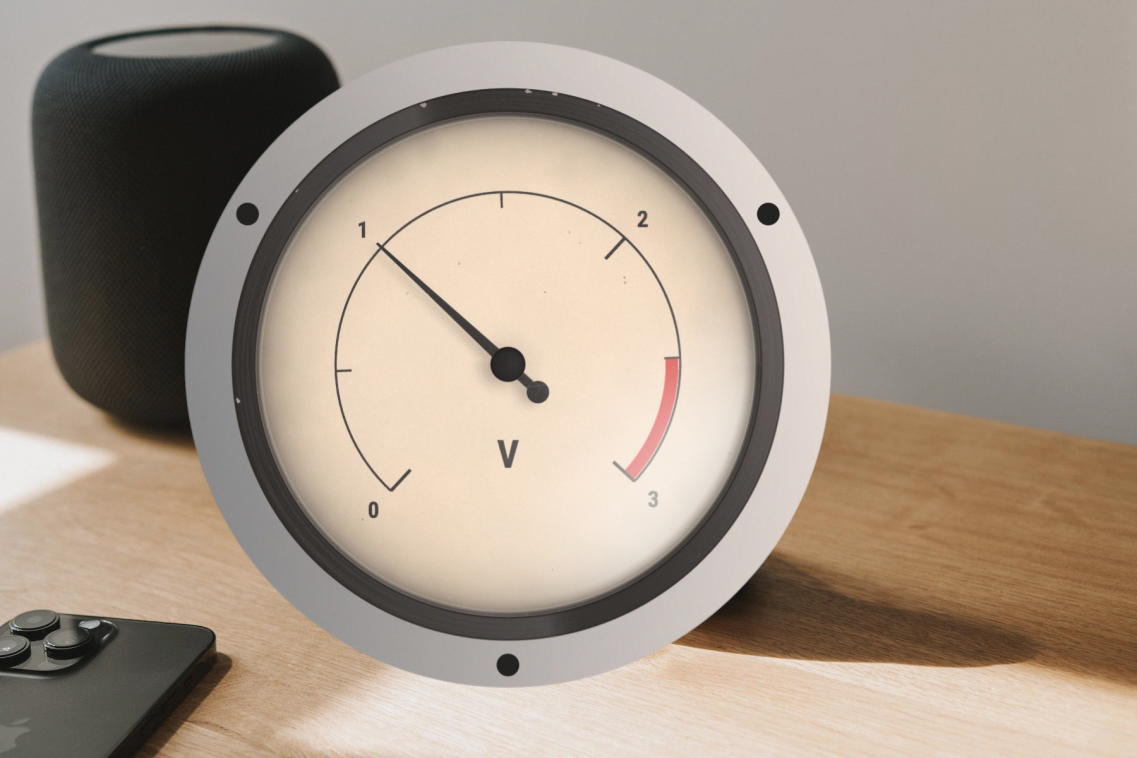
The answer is 1 V
